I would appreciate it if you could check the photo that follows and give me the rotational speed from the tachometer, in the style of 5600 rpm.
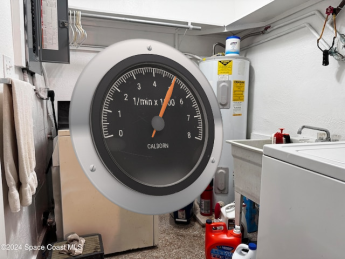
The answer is 5000 rpm
